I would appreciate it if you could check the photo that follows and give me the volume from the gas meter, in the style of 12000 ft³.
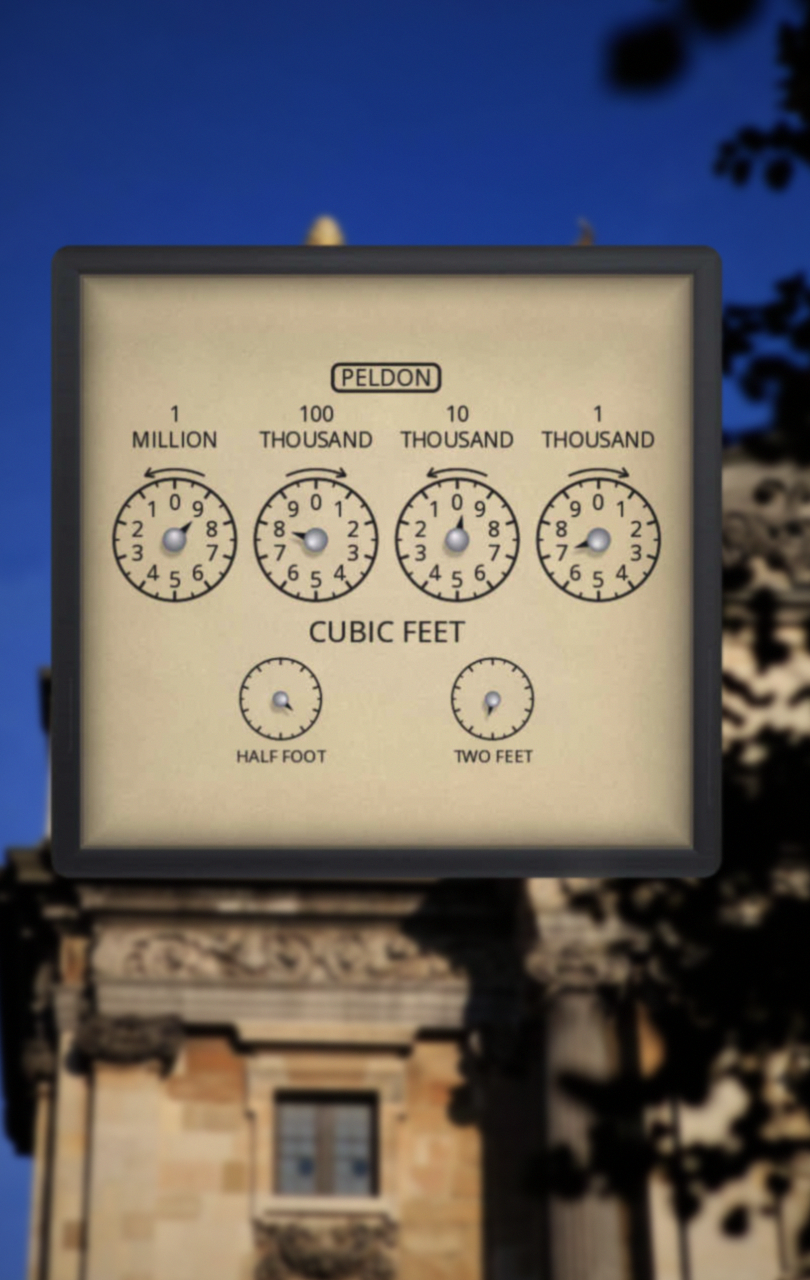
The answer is 879700 ft³
